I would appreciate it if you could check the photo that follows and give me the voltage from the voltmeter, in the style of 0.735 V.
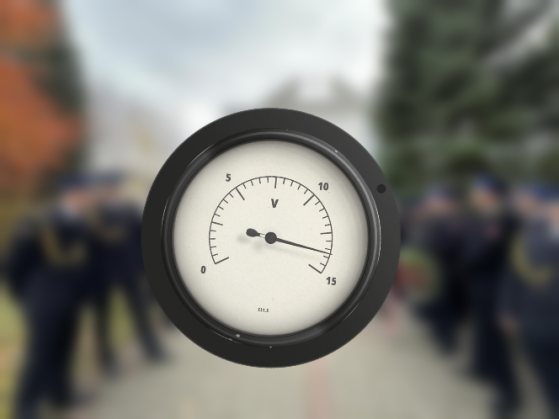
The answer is 13.75 V
